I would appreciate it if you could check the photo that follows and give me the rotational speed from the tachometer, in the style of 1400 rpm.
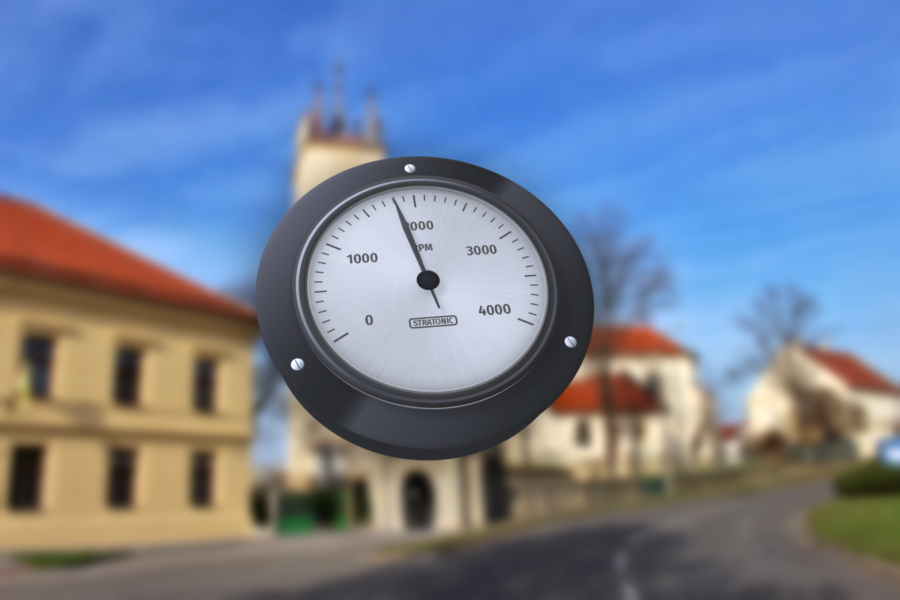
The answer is 1800 rpm
